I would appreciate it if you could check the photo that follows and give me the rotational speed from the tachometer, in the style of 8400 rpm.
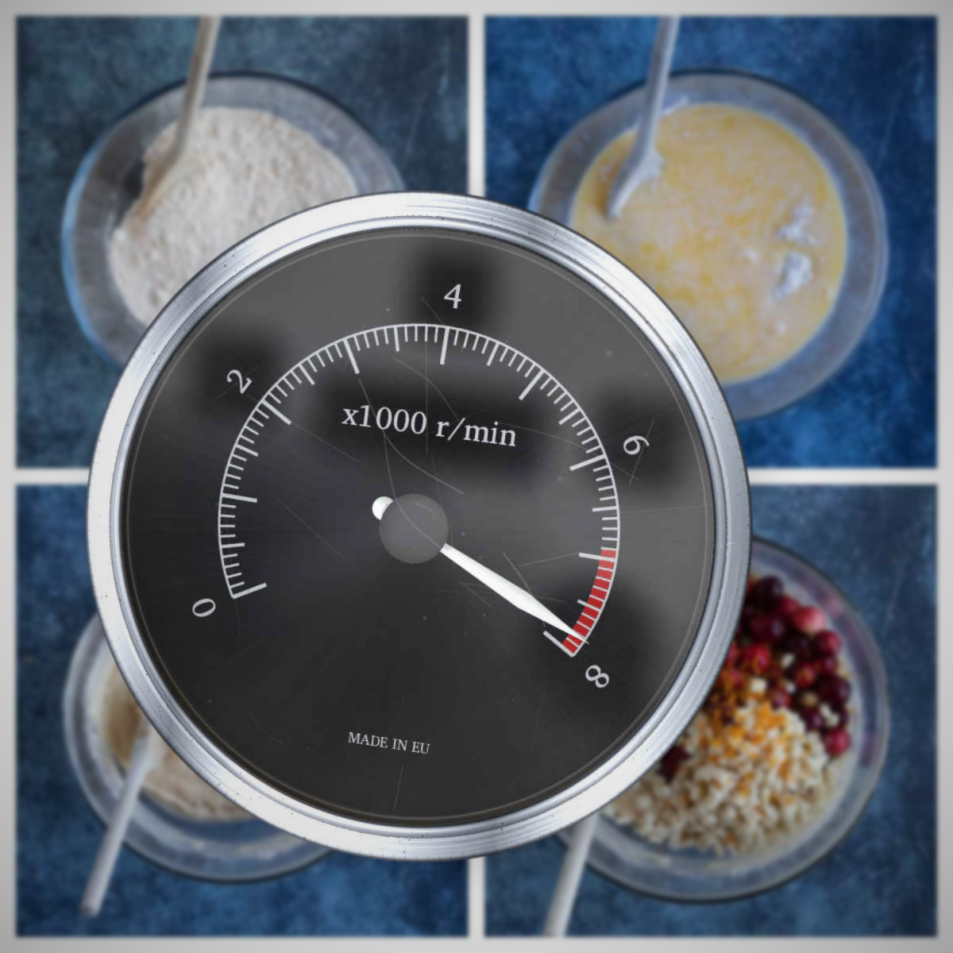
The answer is 7800 rpm
